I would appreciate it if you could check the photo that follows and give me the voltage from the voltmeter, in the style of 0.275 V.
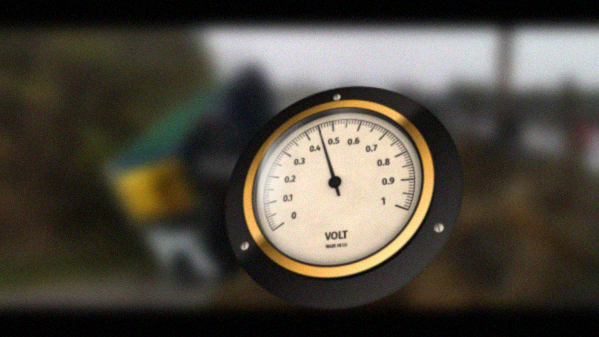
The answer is 0.45 V
